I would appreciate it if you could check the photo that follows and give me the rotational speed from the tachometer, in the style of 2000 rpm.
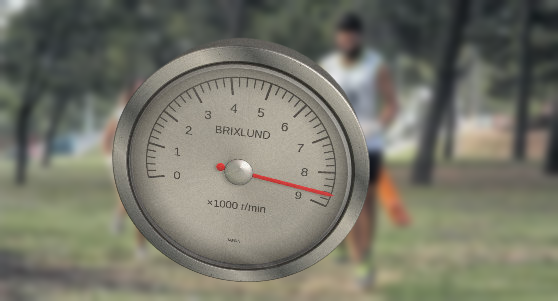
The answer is 8600 rpm
